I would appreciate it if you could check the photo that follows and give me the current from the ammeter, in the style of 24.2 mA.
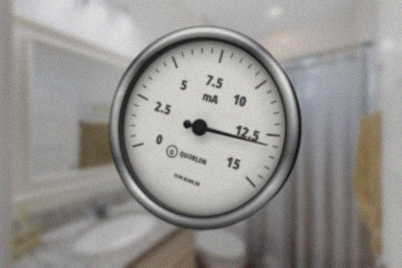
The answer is 13 mA
